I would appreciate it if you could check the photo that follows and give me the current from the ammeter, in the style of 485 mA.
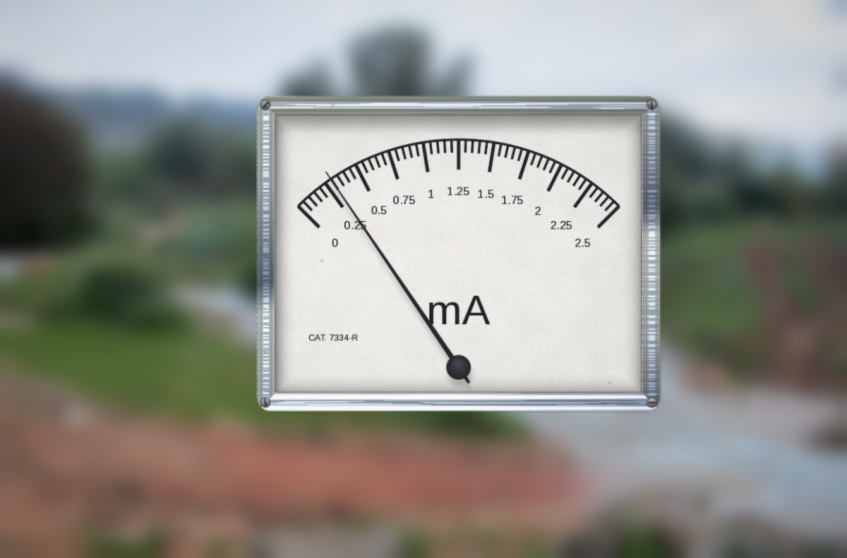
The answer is 0.3 mA
